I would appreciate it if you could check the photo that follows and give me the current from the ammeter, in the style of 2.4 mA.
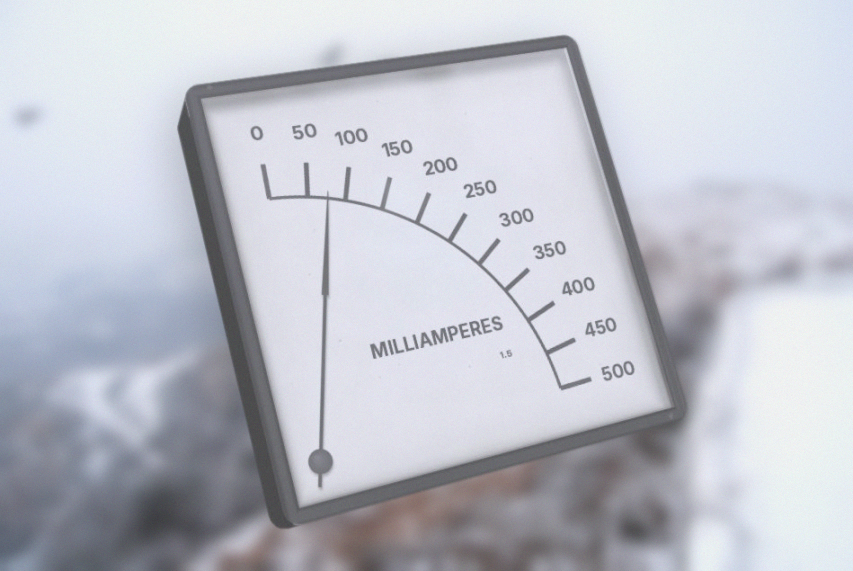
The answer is 75 mA
